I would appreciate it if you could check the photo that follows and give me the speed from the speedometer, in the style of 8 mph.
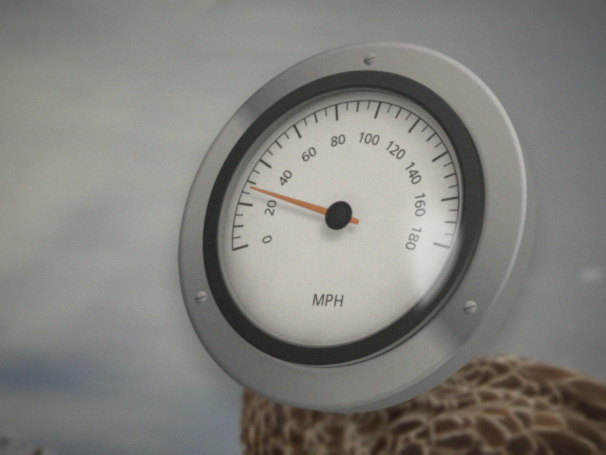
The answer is 27.5 mph
